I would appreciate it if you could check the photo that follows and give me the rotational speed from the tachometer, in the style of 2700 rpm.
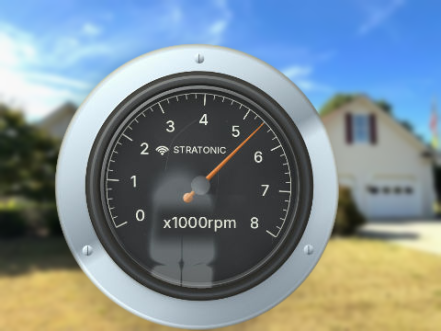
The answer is 5400 rpm
